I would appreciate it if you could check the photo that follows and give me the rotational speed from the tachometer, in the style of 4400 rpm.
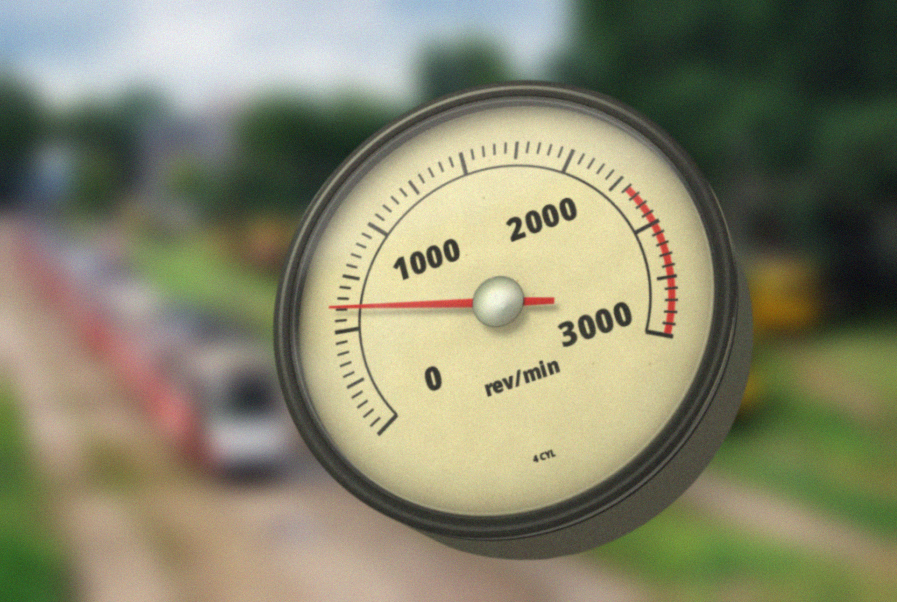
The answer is 600 rpm
